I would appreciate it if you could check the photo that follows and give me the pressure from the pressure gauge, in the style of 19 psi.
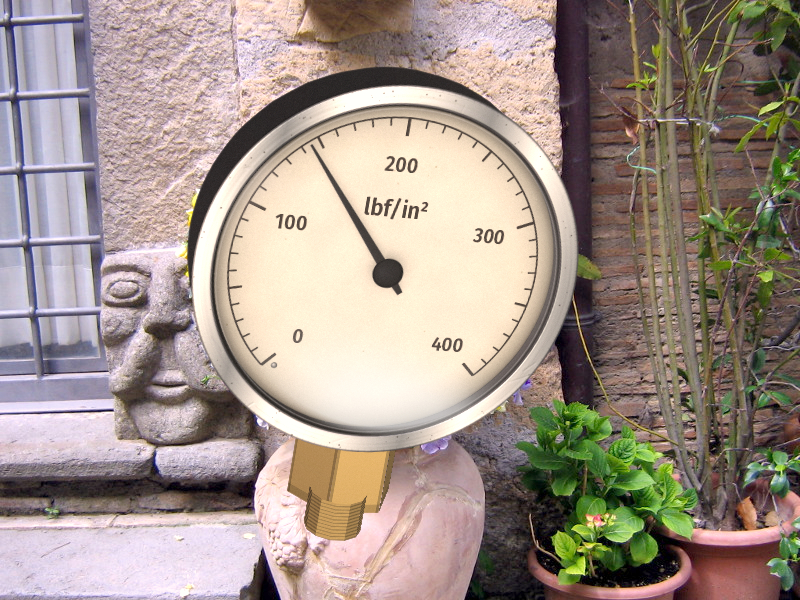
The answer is 145 psi
